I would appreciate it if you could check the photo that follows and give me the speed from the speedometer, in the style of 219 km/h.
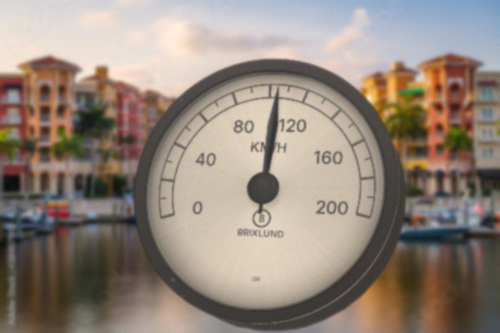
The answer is 105 km/h
